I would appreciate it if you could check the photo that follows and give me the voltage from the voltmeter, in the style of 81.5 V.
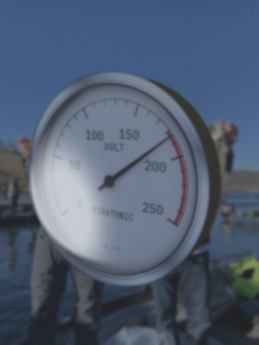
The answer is 185 V
